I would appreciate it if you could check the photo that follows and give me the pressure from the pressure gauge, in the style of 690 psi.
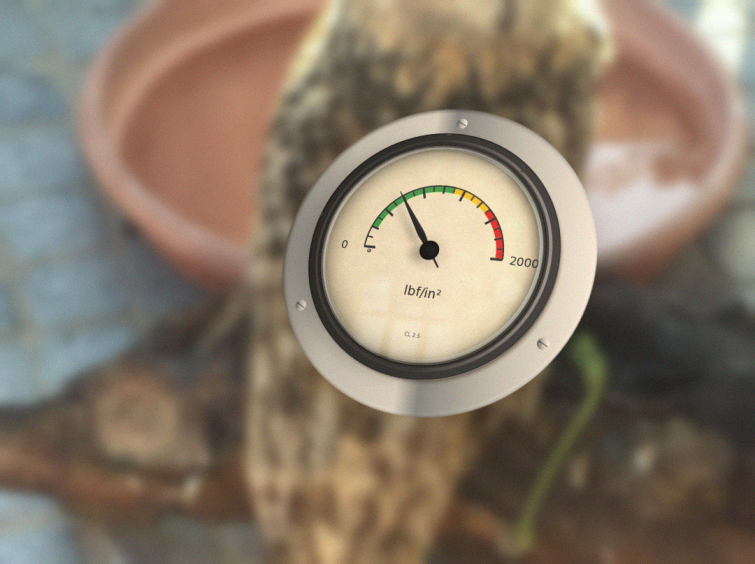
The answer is 600 psi
